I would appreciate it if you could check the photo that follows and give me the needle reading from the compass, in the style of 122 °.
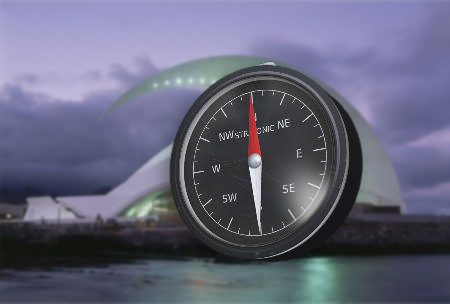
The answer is 0 °
